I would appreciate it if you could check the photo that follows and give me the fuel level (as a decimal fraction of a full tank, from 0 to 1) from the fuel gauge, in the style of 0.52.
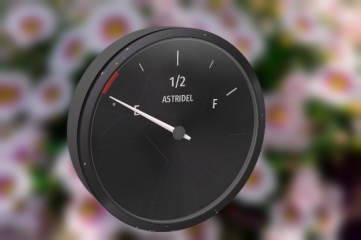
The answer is 0
